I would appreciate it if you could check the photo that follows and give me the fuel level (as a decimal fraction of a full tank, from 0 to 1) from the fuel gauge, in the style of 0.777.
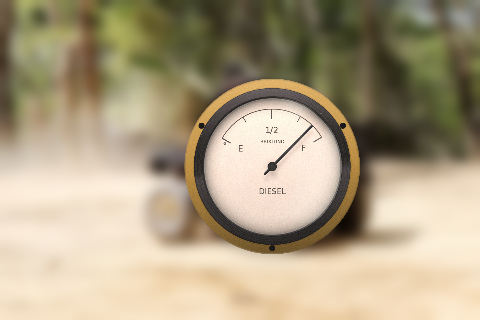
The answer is 0.875
